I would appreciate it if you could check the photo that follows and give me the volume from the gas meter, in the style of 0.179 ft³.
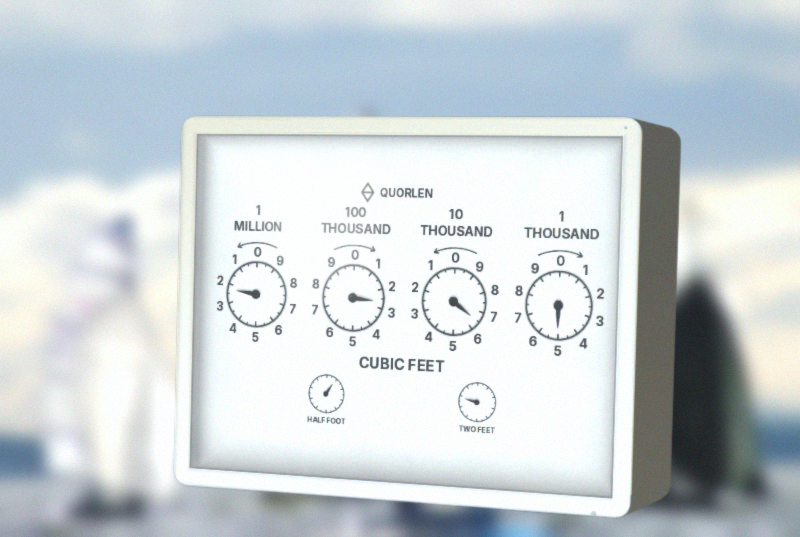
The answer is 226500 ft³
